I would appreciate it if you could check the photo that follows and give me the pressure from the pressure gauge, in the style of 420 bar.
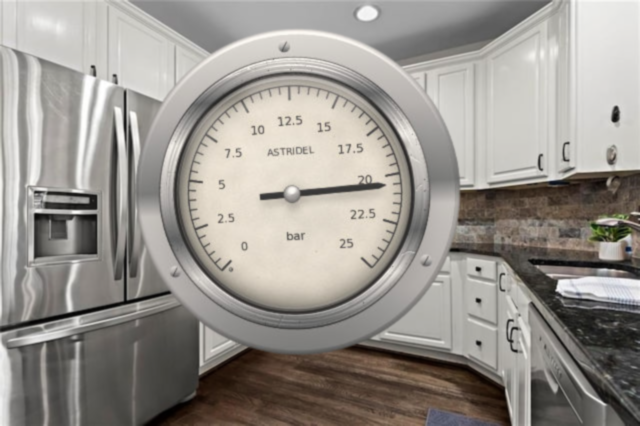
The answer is 20.5 bar
